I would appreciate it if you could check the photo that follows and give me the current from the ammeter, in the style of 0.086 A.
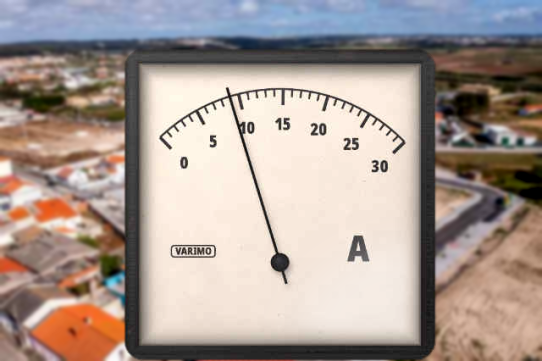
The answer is 9 A
